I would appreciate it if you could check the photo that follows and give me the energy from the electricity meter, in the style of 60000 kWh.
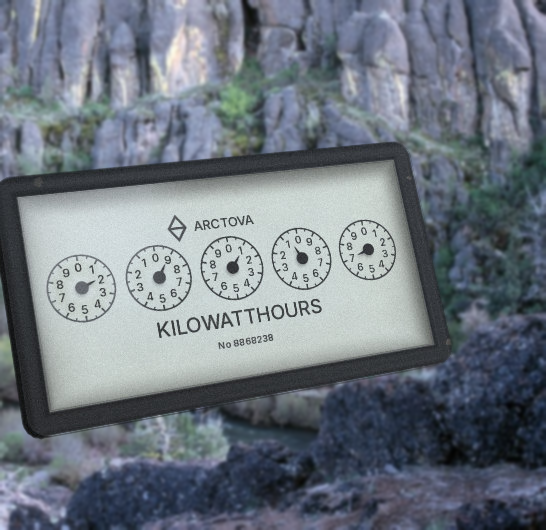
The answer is 19107 kWh
